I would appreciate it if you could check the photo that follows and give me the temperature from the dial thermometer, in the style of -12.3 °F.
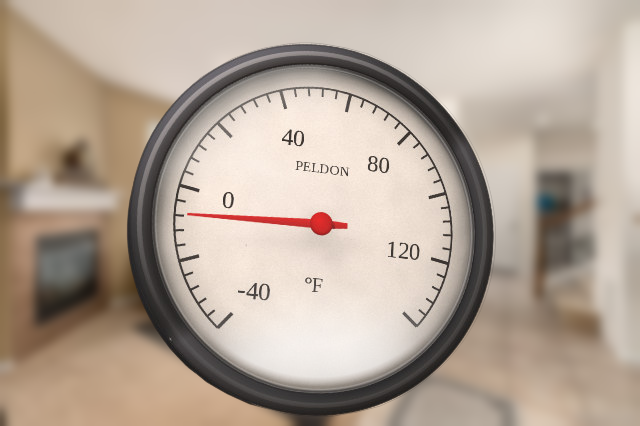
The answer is -8 °F
